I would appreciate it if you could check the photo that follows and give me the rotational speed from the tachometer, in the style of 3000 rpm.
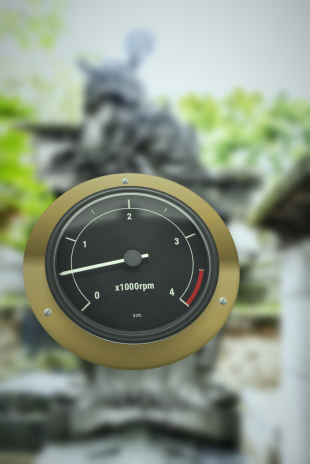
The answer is 500 rpm
